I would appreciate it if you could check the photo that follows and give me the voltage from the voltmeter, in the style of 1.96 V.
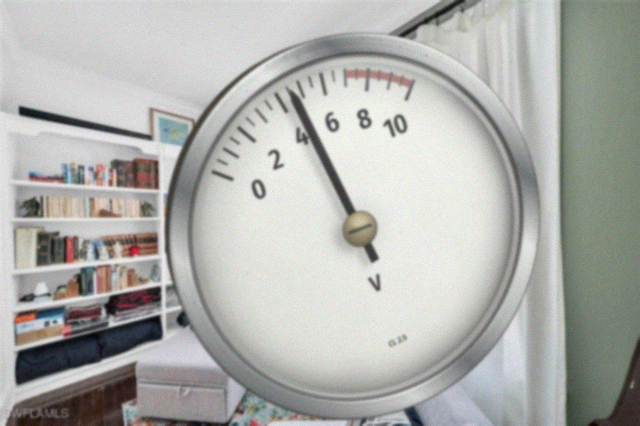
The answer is 4.5 V
